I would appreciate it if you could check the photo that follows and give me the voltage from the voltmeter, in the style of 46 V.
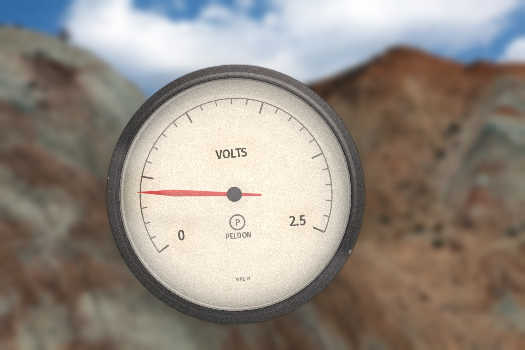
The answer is 0.4 V
